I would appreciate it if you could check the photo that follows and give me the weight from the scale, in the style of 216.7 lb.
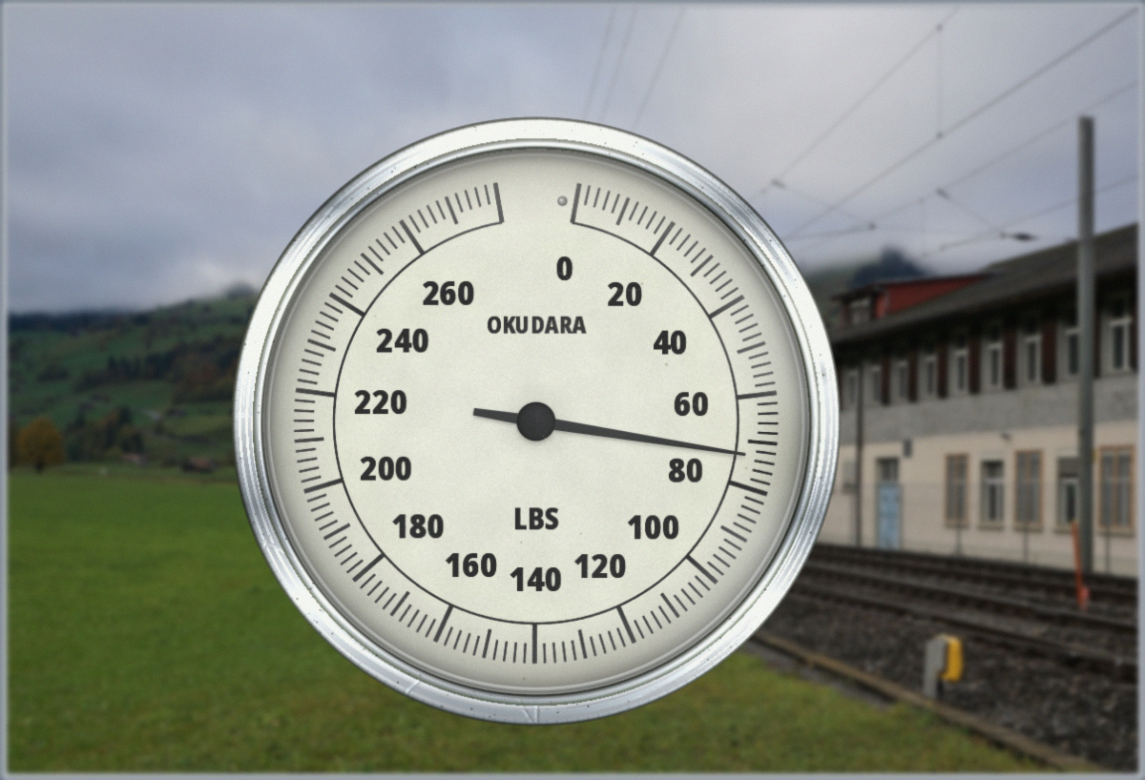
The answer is 73 lb
